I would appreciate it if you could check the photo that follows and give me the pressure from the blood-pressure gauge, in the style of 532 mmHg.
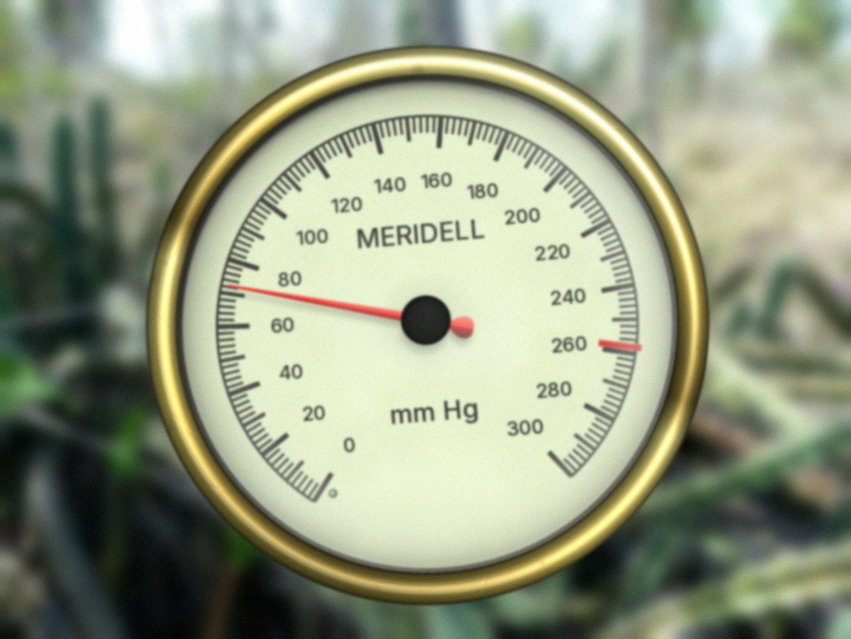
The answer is 72 mmHg
